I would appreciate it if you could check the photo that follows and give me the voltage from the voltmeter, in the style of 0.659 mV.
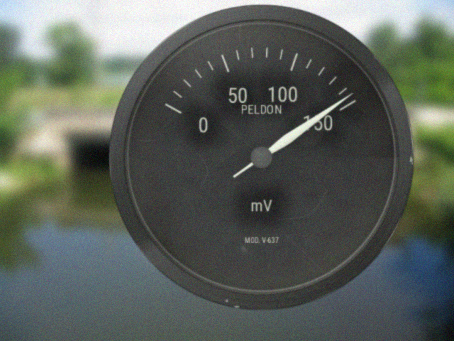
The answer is 145 mV
